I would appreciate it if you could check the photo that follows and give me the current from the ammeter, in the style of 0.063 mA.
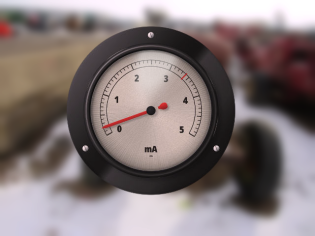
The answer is 0.2 mA
